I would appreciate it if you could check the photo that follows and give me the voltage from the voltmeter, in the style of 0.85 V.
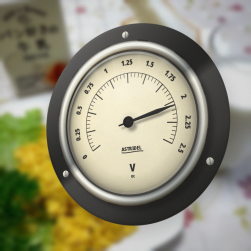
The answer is 2.05 V
